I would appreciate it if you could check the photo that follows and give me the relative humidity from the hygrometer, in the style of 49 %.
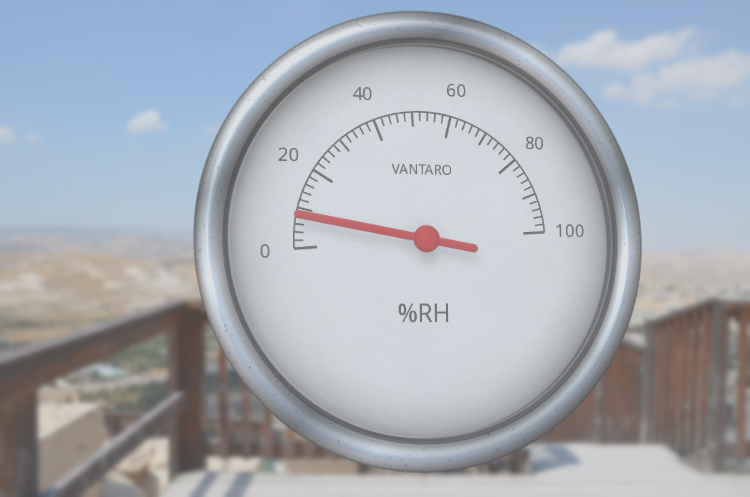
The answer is 8 %
